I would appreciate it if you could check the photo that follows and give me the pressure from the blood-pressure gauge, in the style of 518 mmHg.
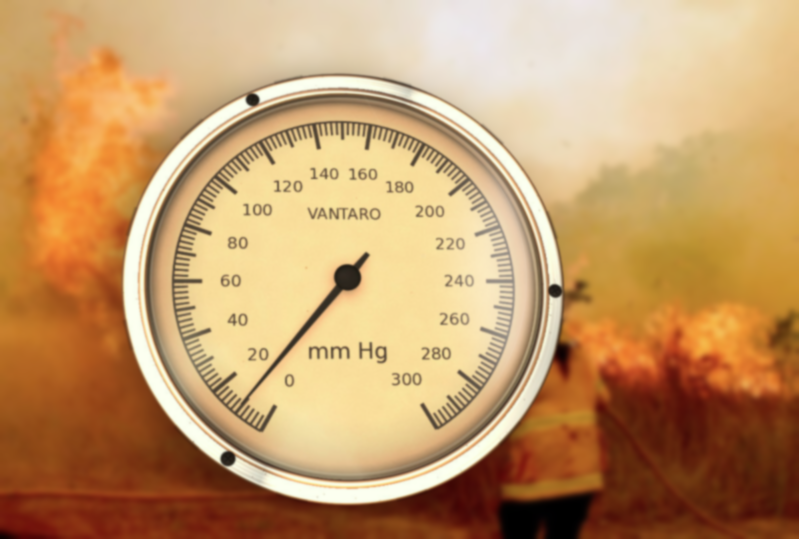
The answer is 10 mmHg
